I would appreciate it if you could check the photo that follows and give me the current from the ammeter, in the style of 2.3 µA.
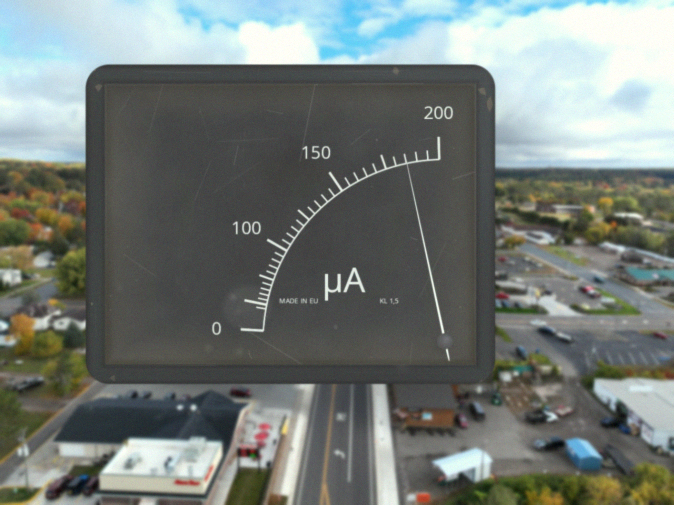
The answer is 185 µA
